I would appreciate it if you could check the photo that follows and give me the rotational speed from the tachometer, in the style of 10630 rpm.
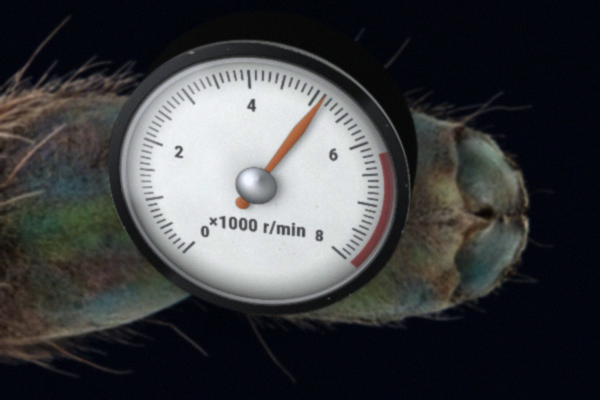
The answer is 5100 rpm
